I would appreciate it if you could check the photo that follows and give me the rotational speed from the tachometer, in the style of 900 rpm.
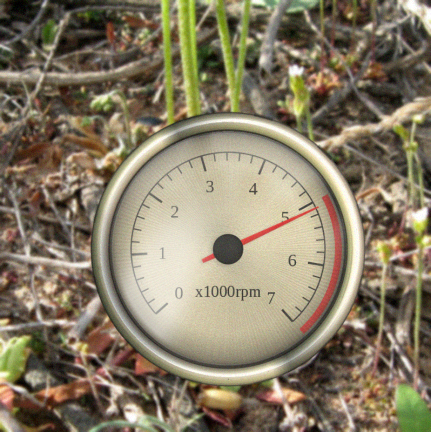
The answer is 5100 rpm
